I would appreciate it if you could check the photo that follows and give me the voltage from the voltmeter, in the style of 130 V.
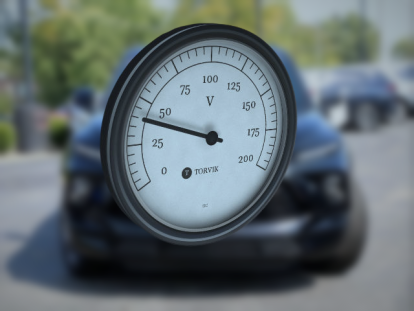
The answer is 40 V
